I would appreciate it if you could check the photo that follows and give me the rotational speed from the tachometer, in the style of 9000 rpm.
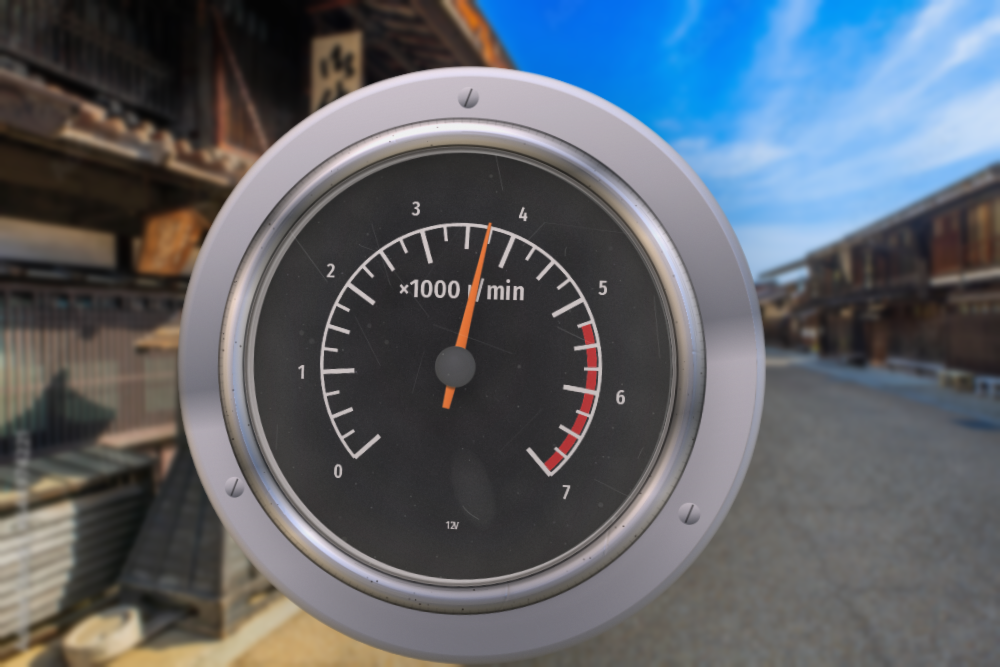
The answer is 3750 rpm
